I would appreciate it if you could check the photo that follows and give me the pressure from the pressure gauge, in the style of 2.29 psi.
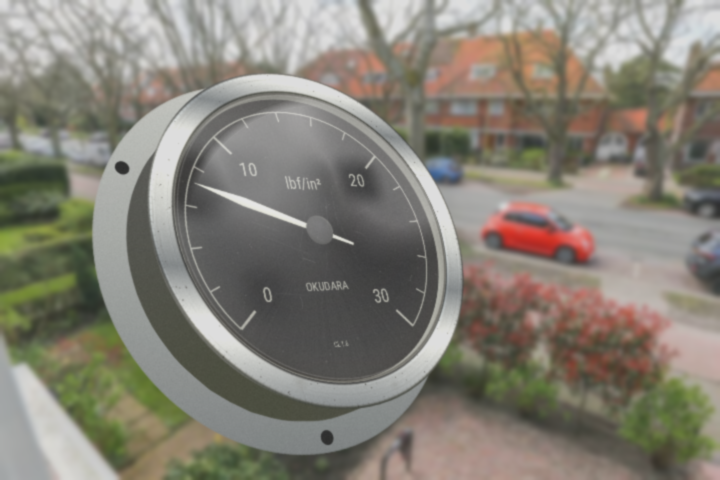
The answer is 7 psi
